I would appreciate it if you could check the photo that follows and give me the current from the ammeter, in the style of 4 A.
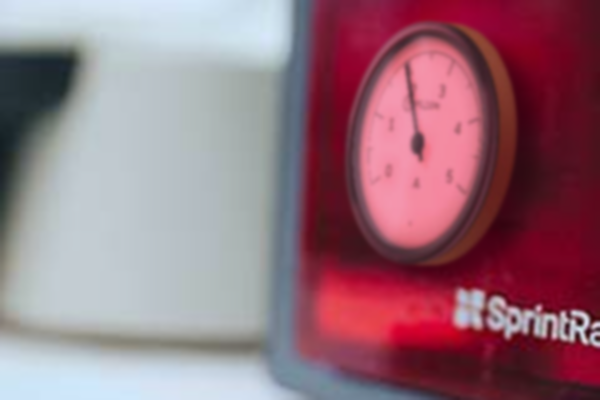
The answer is 2 A
